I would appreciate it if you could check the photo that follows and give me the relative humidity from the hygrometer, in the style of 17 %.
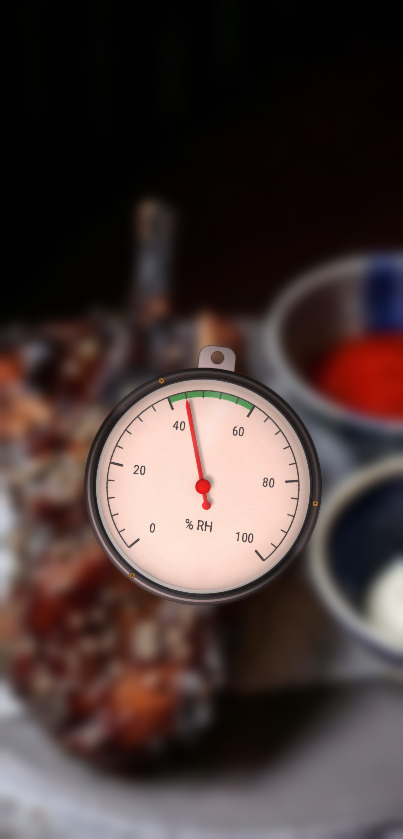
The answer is 44 %
